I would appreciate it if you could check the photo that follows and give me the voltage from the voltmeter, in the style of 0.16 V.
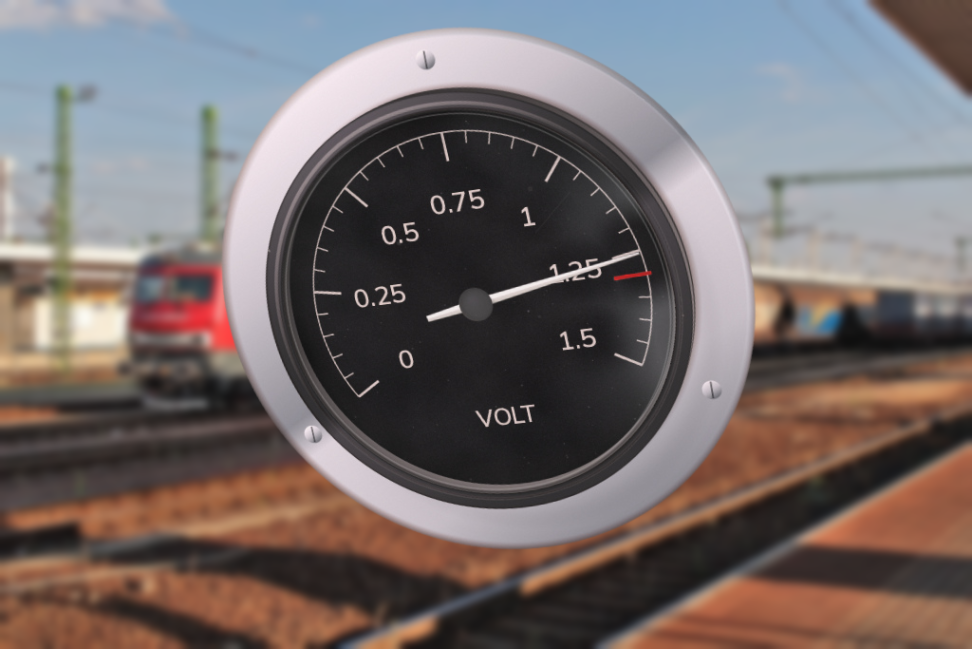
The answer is 1.25 V
